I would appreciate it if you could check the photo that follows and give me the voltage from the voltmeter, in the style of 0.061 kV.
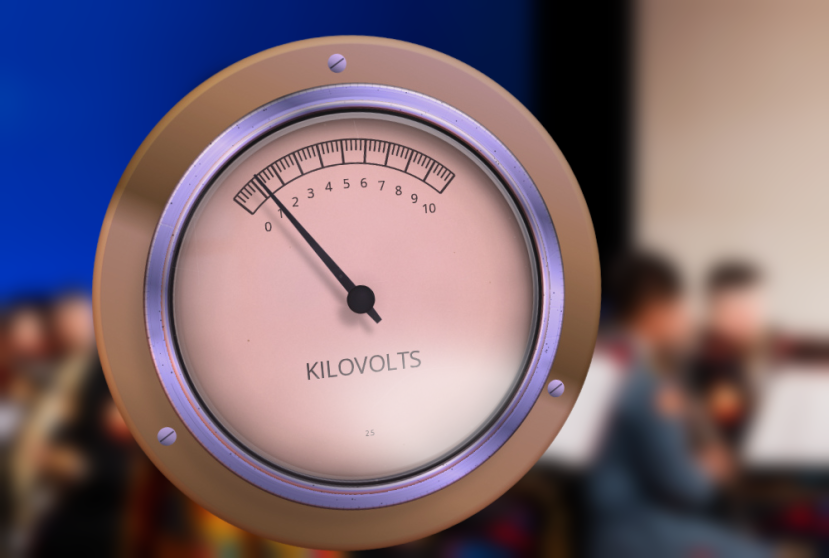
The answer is 1.2 kV
